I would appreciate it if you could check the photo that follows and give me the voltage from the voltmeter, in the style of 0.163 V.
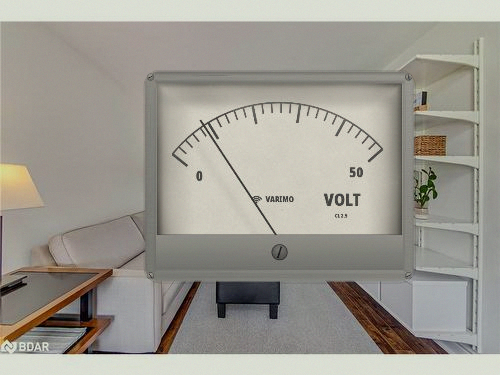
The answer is 9 V
